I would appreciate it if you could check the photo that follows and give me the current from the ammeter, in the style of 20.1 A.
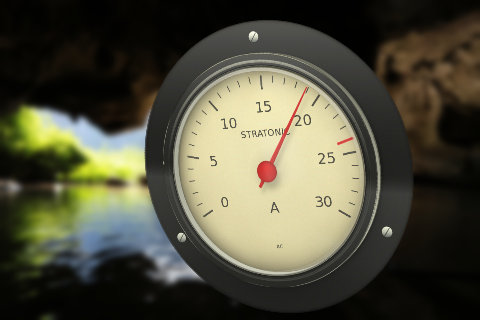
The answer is 19 A
